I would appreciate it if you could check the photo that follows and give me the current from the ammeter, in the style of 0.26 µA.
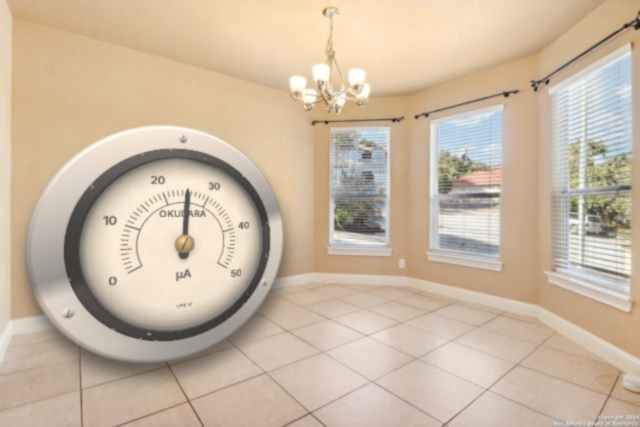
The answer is 25 µA
